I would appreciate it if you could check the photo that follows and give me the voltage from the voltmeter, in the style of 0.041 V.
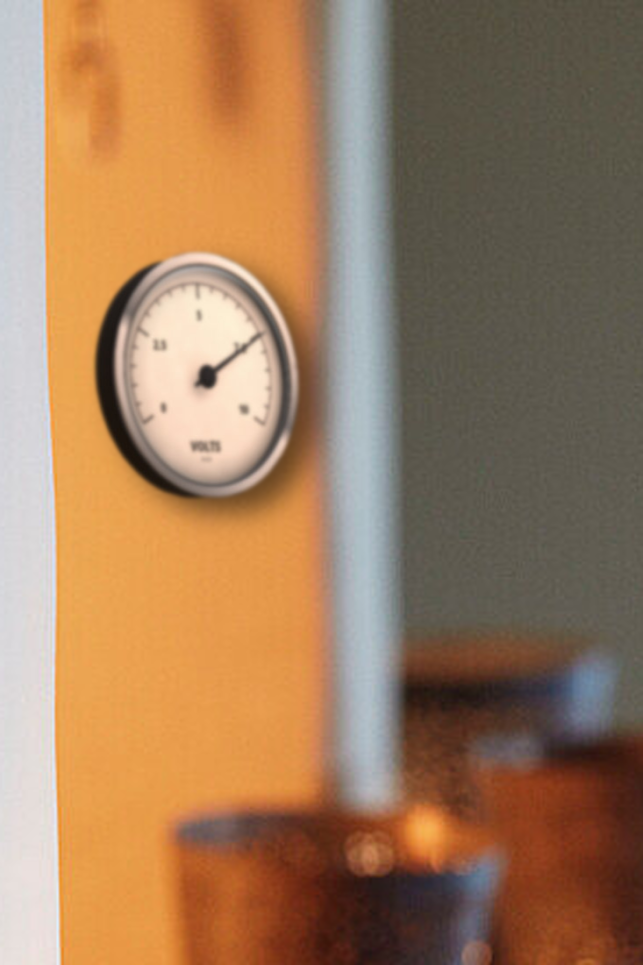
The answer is 7.5 V
